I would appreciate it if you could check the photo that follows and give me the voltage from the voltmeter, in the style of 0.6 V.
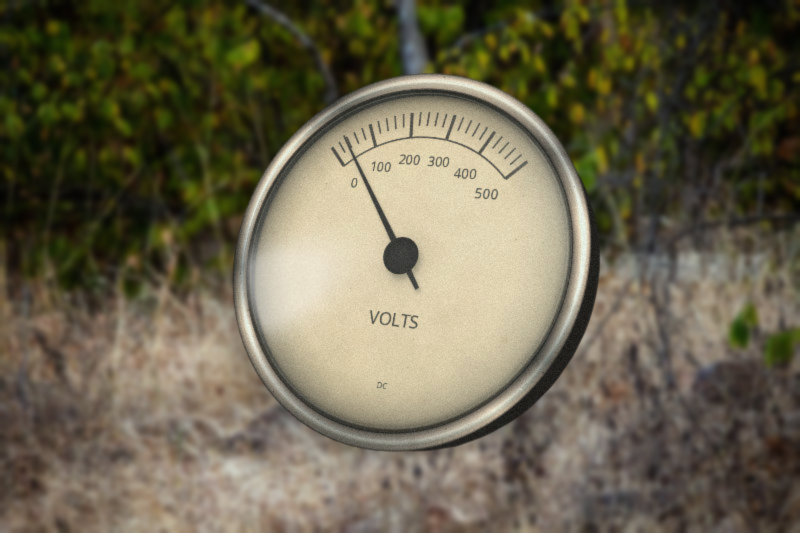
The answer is 40 V
